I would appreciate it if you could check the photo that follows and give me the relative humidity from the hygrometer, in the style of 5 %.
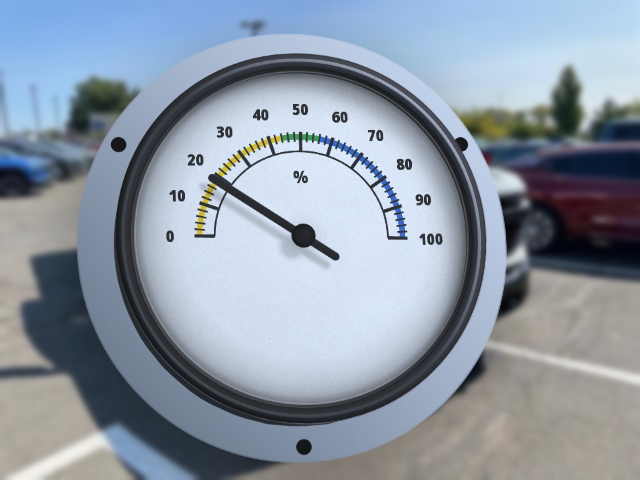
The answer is 18 %
